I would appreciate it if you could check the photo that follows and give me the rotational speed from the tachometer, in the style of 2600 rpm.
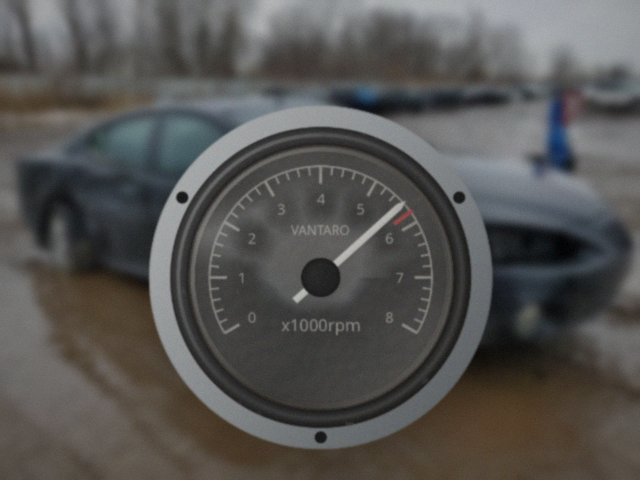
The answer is 5600 rpm
